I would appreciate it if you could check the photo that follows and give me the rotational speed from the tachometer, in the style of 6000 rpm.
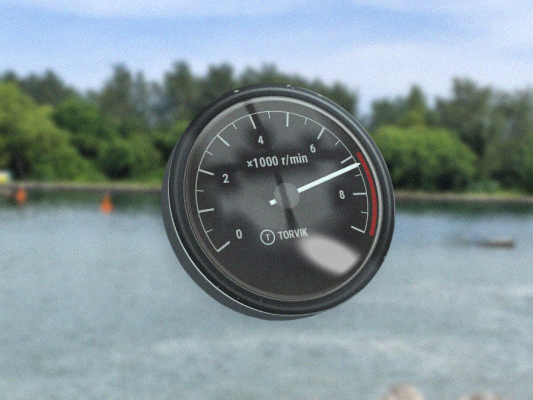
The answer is 7250 rpm
